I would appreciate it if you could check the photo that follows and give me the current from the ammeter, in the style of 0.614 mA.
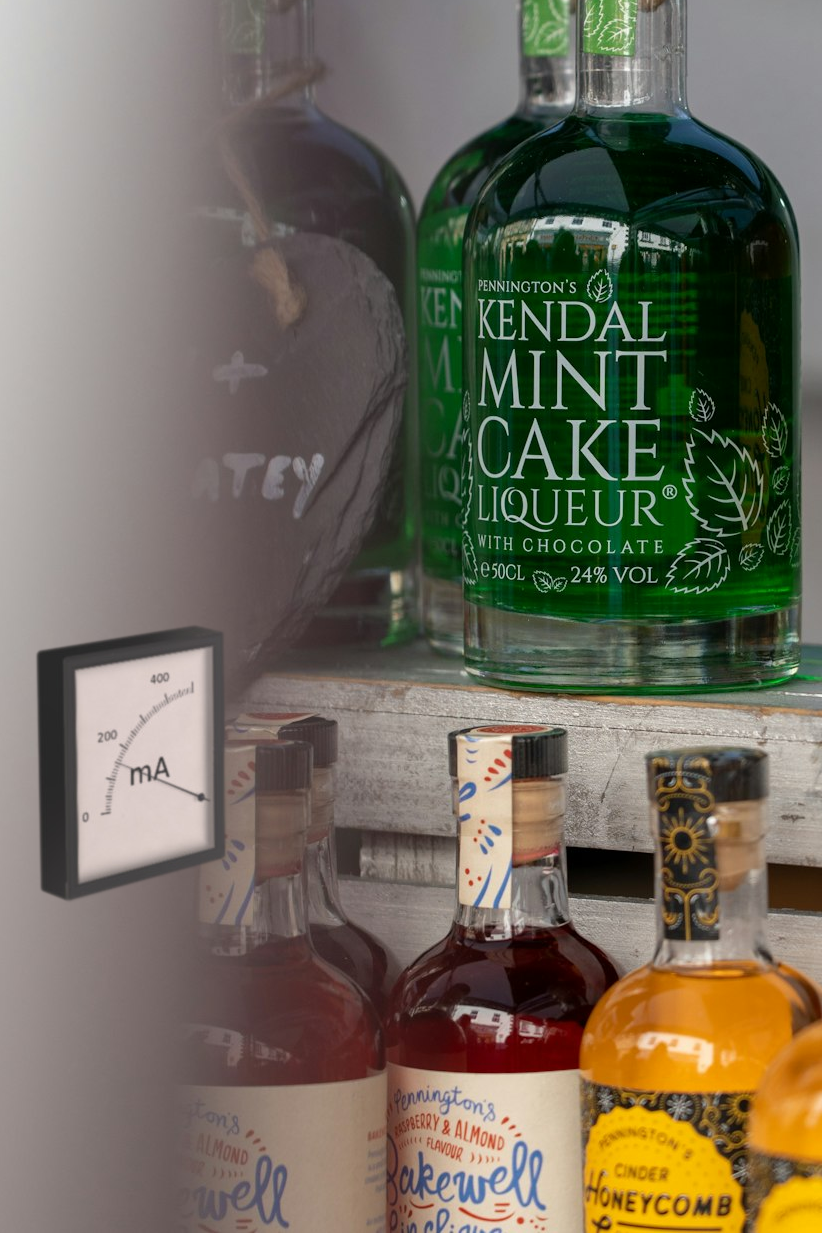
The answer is 150 mA
